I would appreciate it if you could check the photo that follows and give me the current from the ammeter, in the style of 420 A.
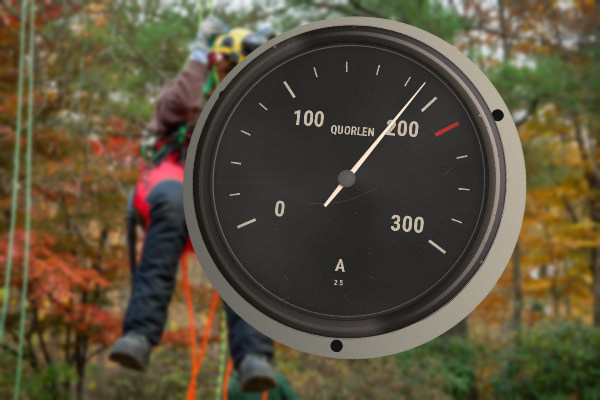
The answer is 190 A
